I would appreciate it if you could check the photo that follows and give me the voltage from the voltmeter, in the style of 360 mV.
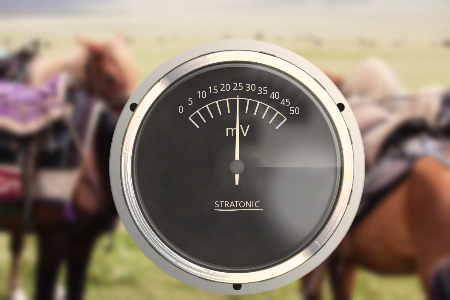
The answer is 25 mV
